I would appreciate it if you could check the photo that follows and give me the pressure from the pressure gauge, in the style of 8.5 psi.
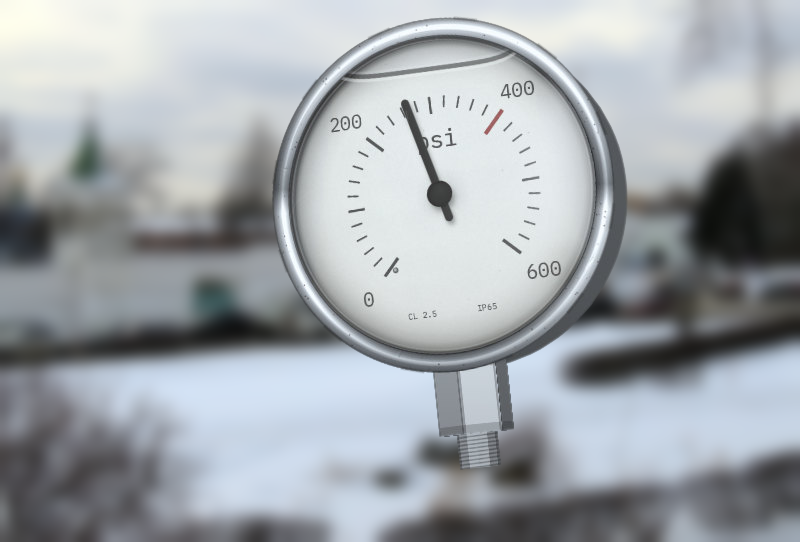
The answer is 270 psi
